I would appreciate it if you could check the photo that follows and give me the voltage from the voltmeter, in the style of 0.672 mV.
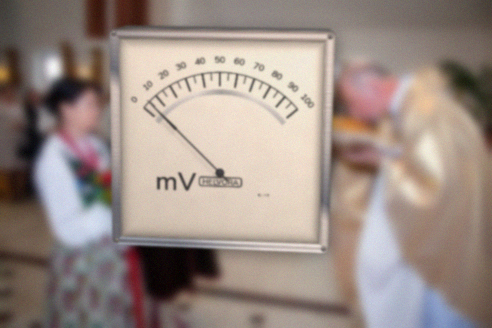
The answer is 5 mV
